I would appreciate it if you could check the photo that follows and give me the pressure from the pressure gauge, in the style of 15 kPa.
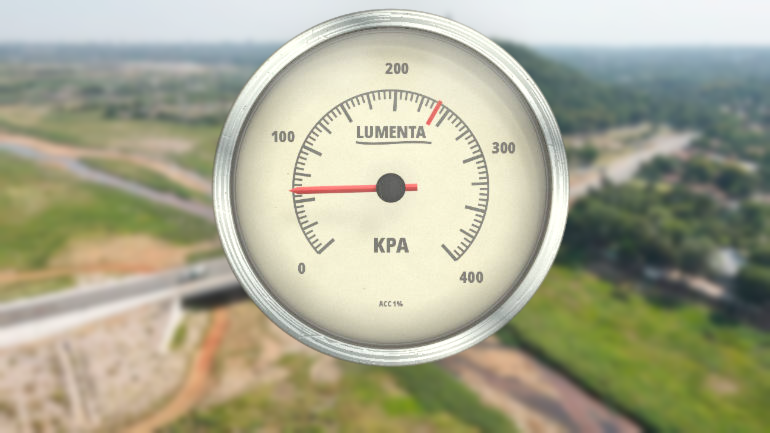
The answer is 60 kPa
